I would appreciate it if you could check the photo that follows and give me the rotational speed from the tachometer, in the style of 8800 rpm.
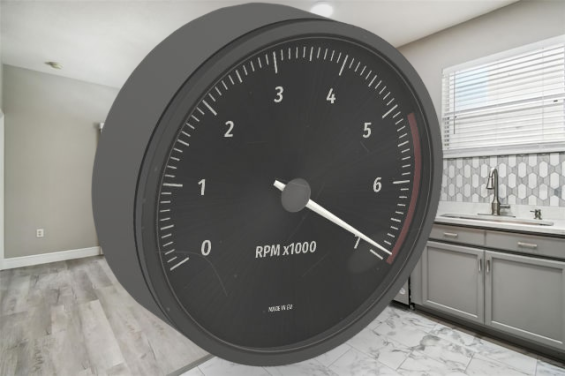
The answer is 6900 rpm
